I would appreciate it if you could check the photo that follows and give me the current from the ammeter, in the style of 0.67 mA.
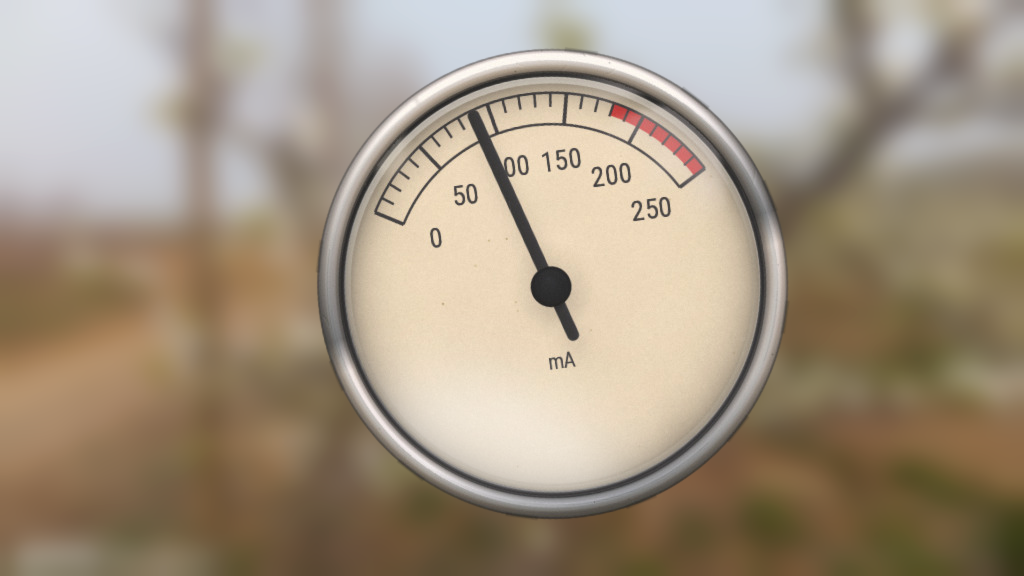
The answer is 90 mA
